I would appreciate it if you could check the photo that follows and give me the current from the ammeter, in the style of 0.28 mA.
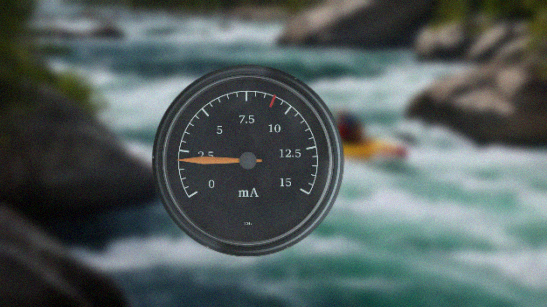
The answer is 2 mA
